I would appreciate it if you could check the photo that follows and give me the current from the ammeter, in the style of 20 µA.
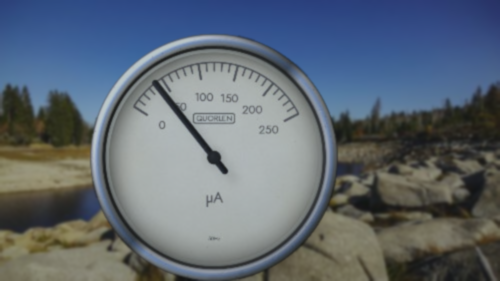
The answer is 40 µA
